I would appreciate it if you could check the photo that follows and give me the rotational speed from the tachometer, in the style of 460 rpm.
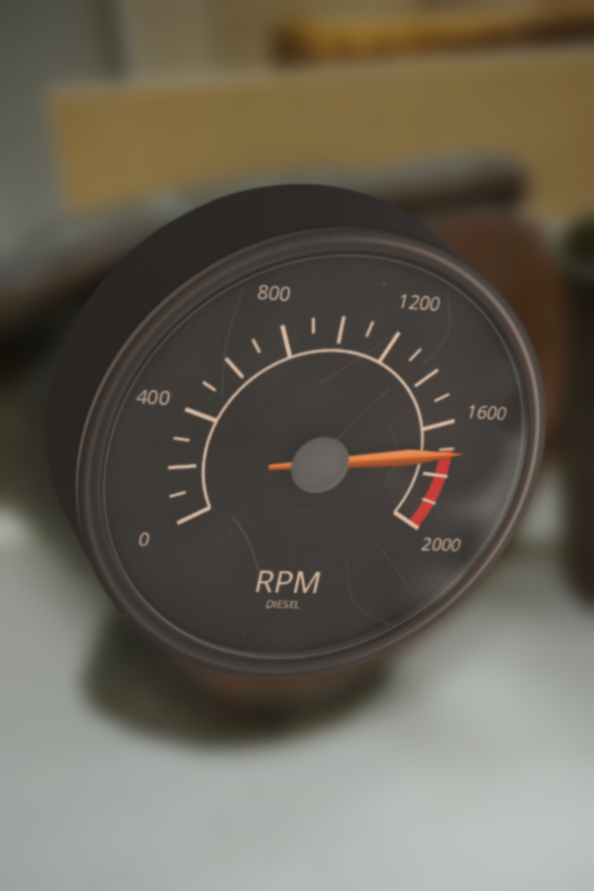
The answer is 1700 rpm
